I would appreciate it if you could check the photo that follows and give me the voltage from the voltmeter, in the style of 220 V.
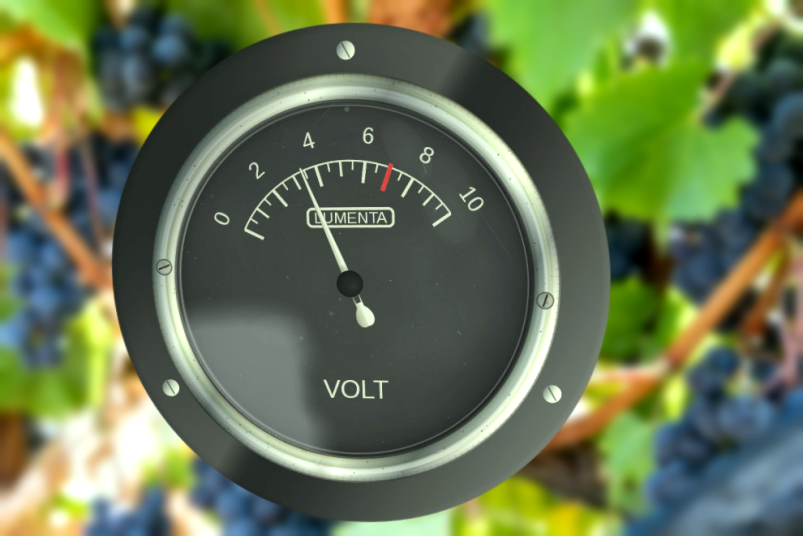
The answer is 3.5 V
